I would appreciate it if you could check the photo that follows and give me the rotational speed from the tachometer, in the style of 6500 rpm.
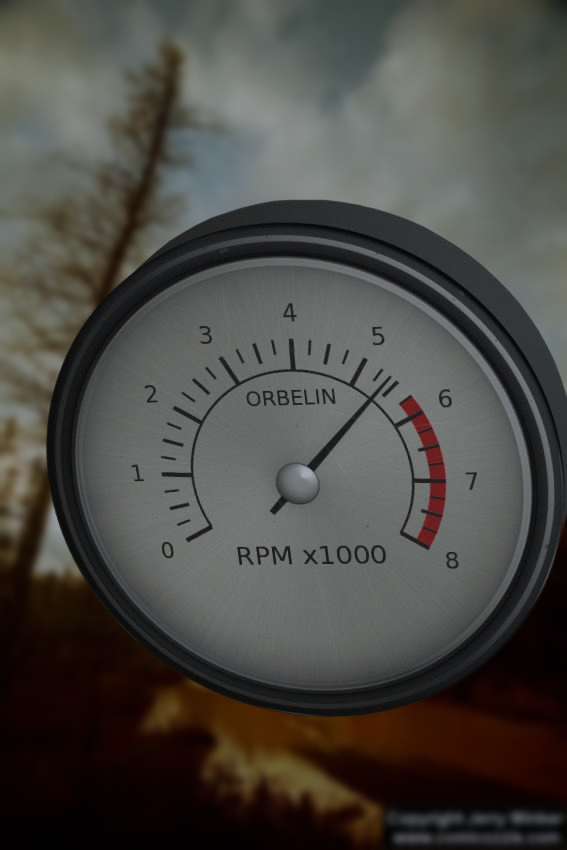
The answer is 5375 rpm
